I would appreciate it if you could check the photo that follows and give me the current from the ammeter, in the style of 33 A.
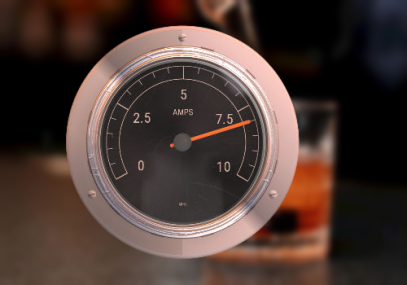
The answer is 8 A
